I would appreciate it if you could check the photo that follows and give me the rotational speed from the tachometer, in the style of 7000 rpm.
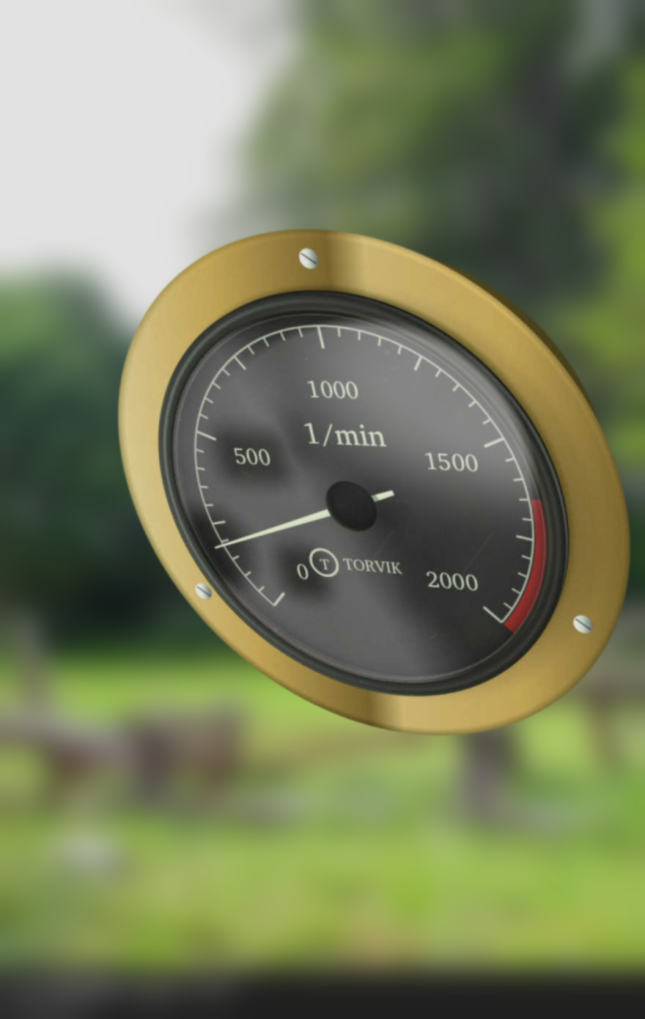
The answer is 200 rpm
